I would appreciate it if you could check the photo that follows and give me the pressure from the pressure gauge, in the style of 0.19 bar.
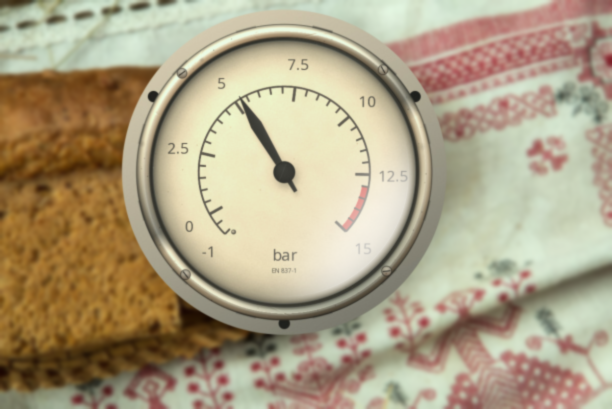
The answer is 5.25 bar
